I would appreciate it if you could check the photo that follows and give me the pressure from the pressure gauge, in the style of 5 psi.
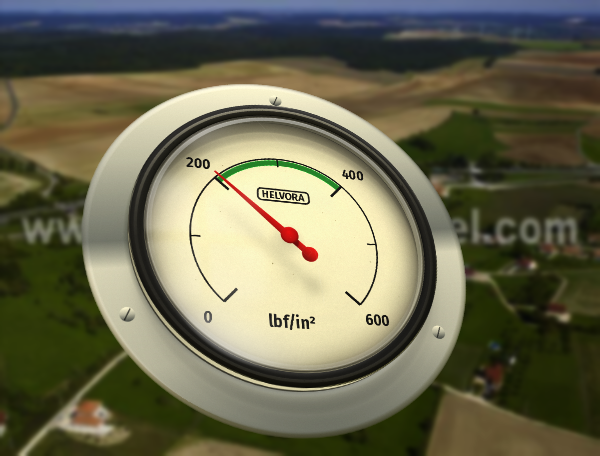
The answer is 200 psi
